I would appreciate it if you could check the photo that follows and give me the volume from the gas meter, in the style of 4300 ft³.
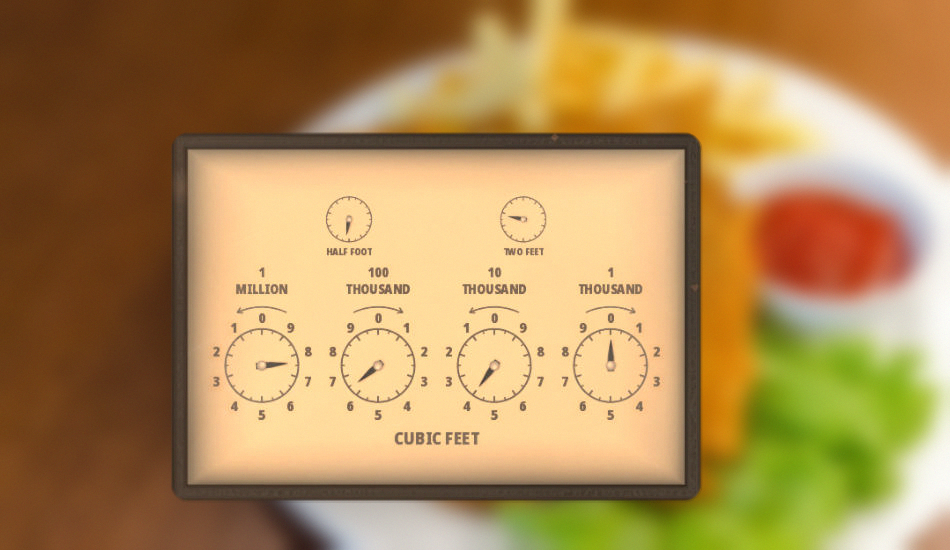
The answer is 764000 ft³
